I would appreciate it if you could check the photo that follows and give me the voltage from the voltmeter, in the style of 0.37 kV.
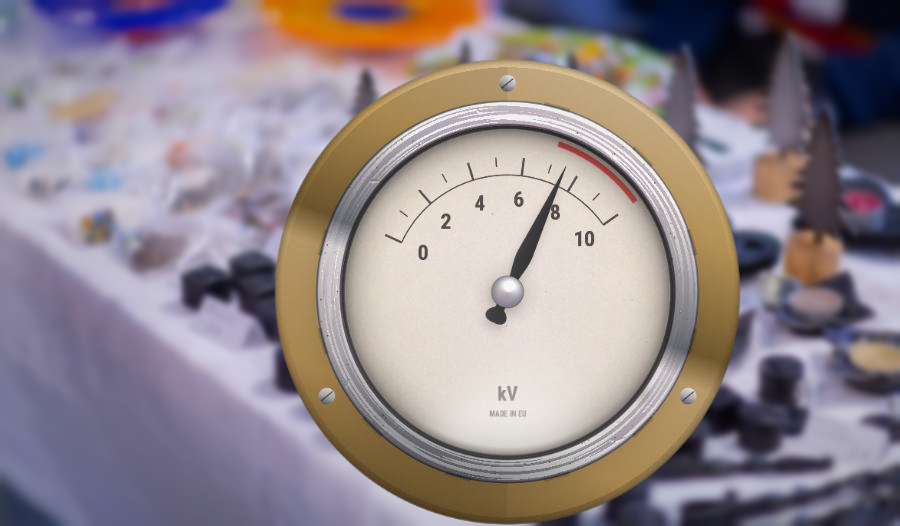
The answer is 7.5 kV
